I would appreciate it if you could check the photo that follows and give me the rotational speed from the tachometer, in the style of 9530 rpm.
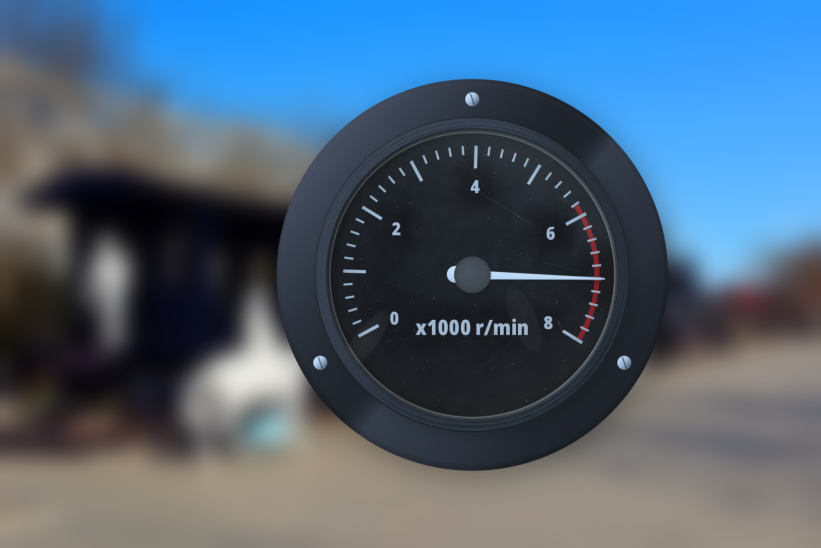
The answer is 7000 rpm
